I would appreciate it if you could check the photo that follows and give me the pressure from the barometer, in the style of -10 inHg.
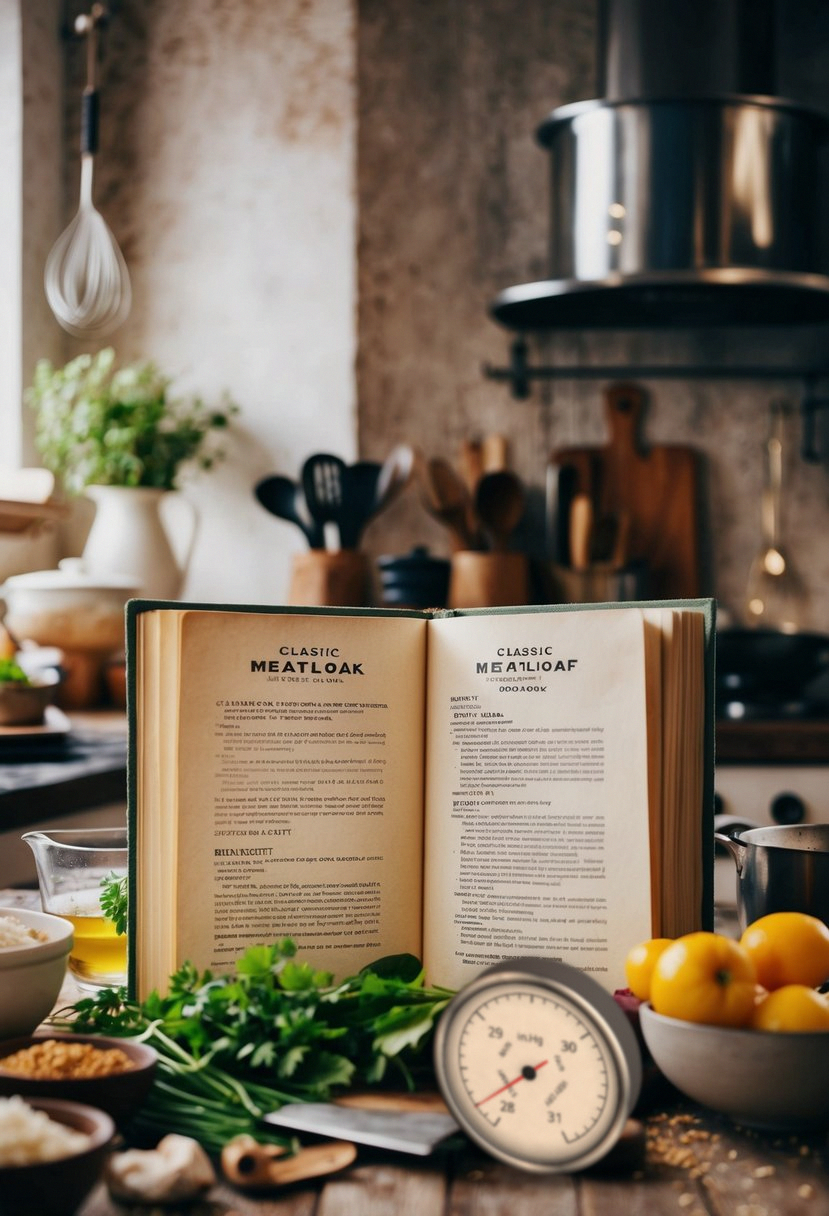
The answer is 28.2 inHg
